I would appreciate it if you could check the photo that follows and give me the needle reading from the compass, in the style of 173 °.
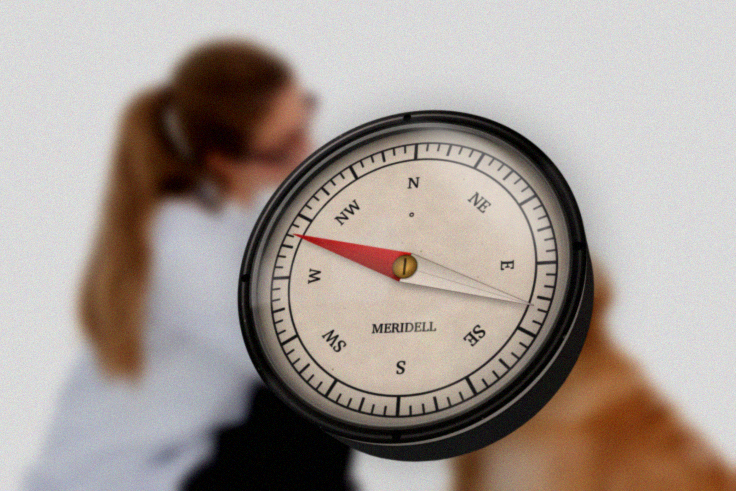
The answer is 290 °
